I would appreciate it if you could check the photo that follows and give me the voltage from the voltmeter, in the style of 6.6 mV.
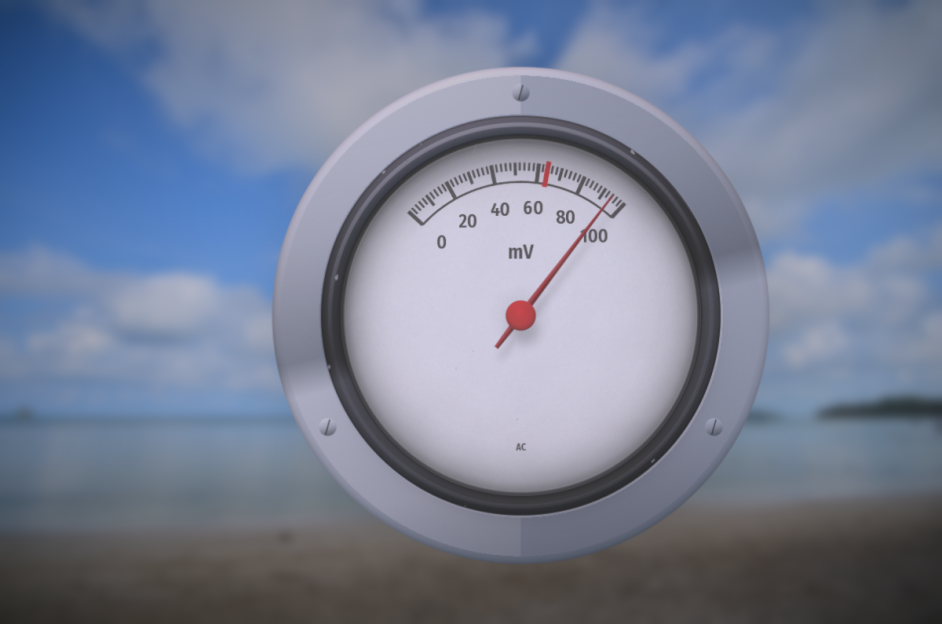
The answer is 94 mV
